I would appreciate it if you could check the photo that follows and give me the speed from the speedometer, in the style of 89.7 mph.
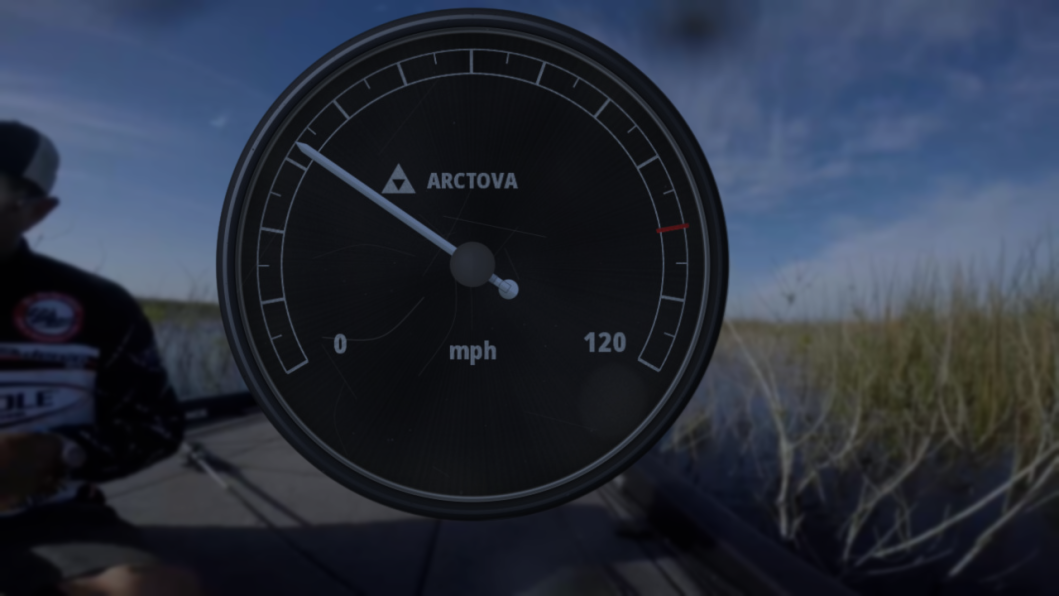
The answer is 32.5 mph
